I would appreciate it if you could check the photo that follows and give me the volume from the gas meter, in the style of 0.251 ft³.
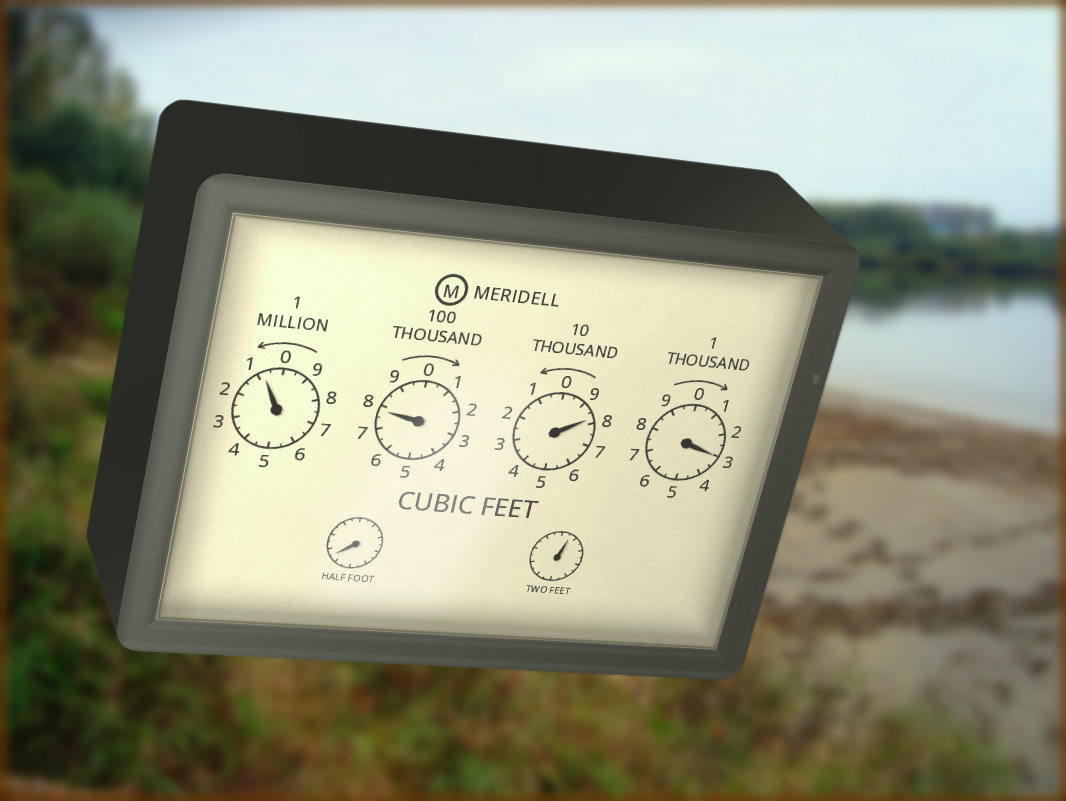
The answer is 78300 ft³
